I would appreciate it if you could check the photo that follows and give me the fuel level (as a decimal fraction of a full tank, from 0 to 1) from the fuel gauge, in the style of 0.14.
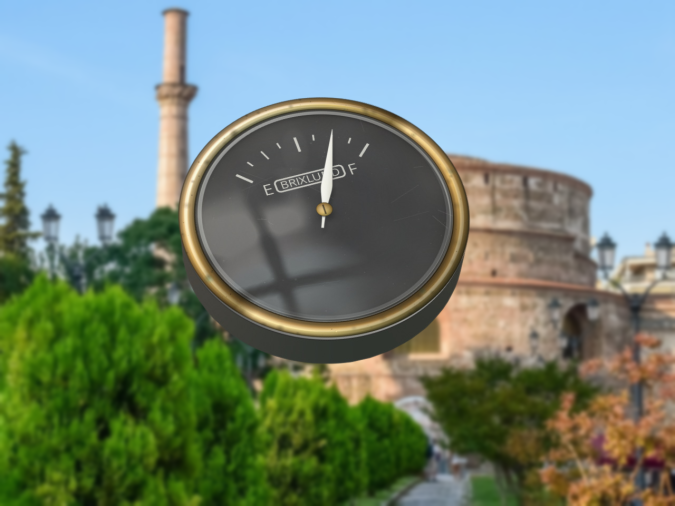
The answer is 0.75
